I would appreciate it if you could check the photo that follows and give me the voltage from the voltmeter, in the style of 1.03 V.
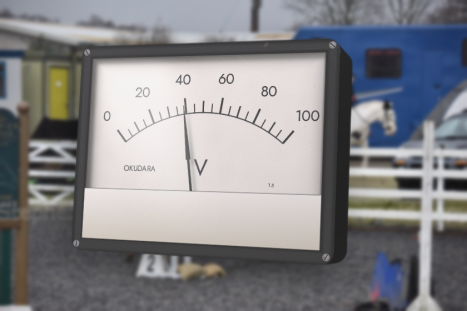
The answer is 40 V
